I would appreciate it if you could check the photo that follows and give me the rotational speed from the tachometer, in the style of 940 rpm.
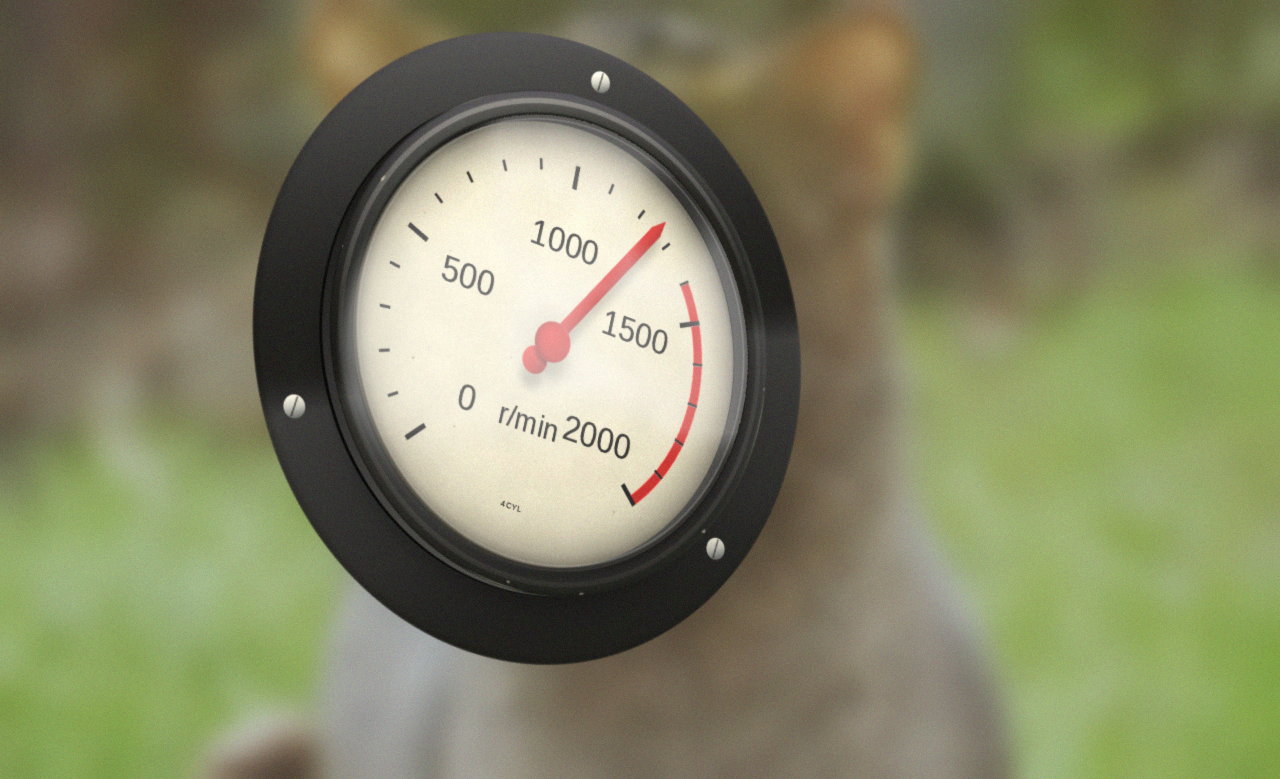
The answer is 1250 rpm
